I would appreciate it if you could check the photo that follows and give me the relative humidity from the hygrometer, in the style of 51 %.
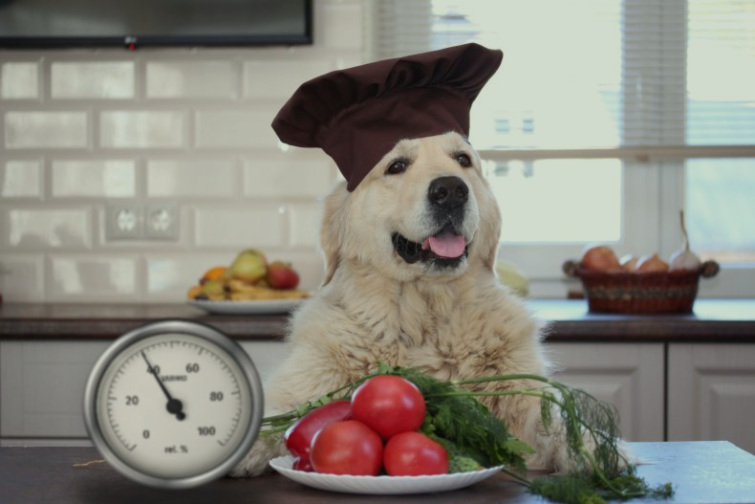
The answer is 40 %
